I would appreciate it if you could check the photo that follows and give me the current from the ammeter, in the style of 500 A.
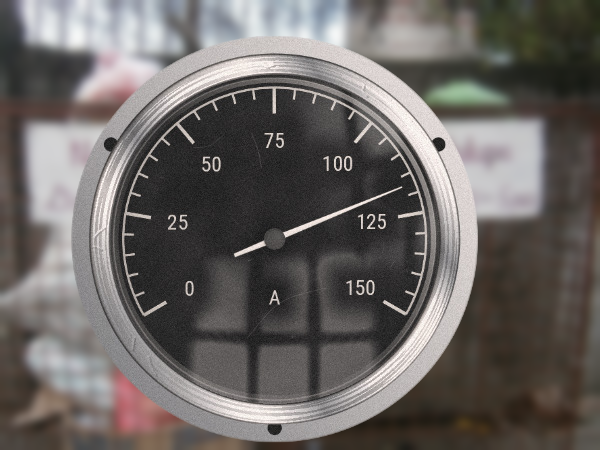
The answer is 117.5 A
